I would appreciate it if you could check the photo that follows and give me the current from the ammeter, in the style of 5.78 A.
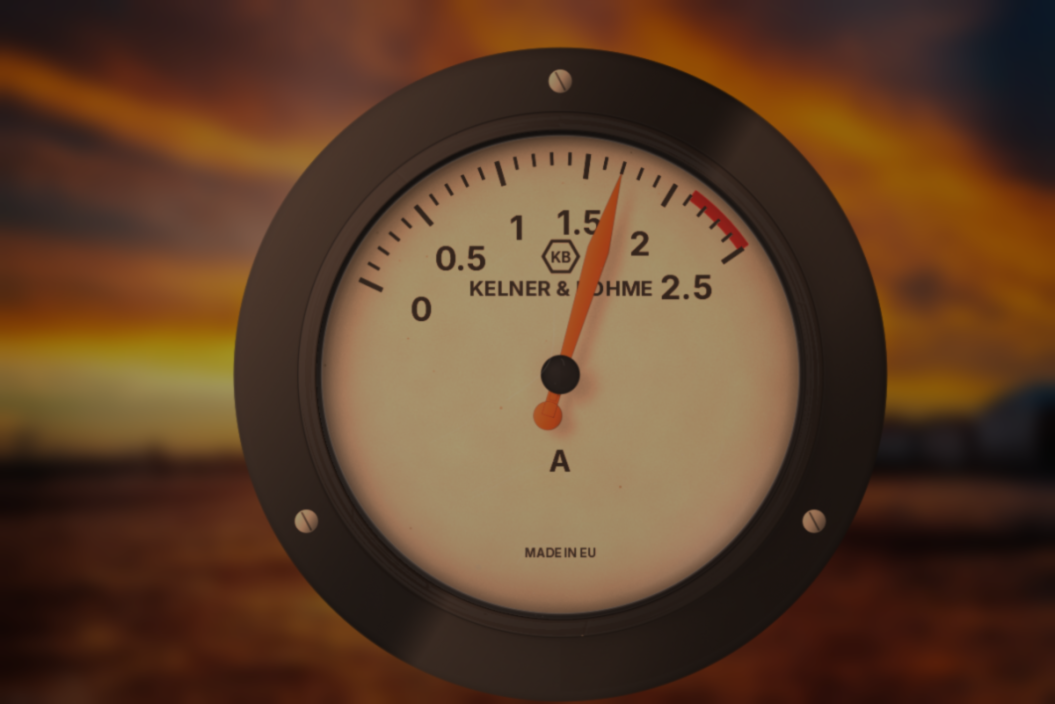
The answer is 1.7 A
